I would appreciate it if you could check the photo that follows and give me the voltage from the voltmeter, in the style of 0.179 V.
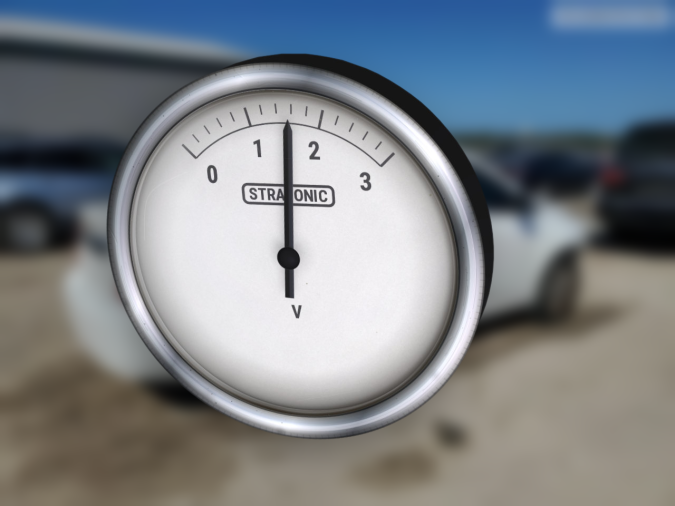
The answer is 1.6 V
